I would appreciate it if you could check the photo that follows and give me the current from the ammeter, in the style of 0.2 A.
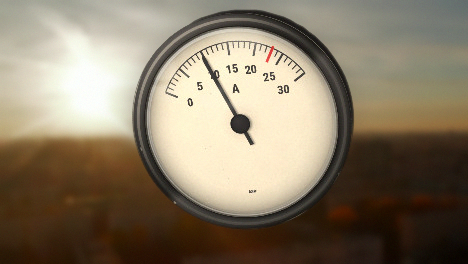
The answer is 10 A
